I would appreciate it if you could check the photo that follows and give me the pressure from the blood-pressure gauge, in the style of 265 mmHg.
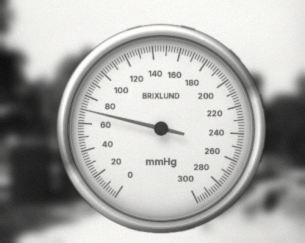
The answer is 70 mmHg
